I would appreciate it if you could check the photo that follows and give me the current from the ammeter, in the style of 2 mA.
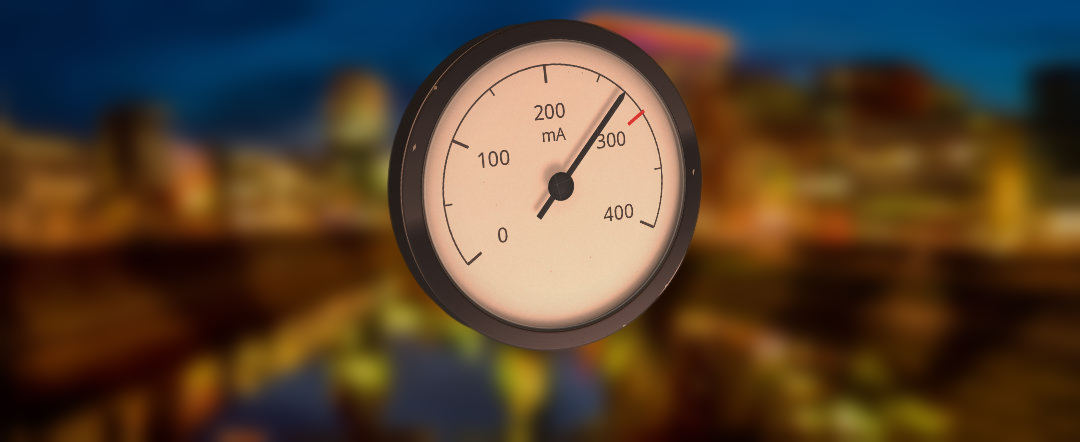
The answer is 275 mA
